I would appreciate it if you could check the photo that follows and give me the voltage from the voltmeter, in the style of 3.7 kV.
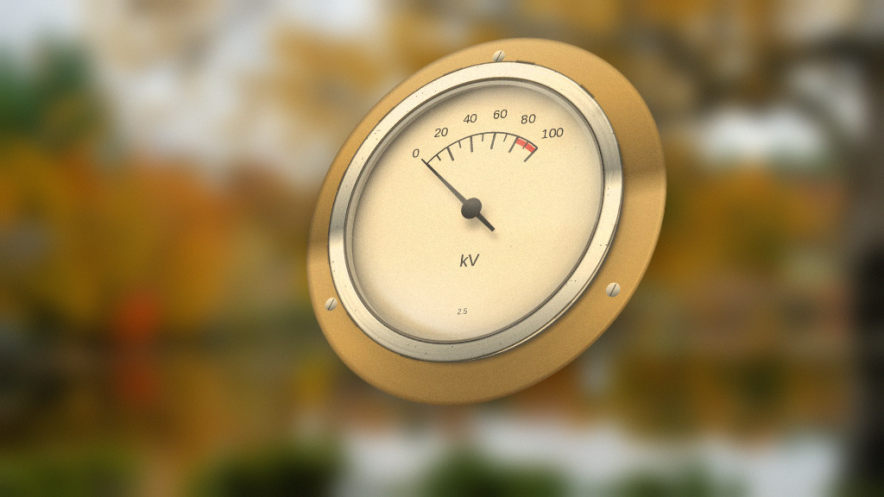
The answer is 0 kV
